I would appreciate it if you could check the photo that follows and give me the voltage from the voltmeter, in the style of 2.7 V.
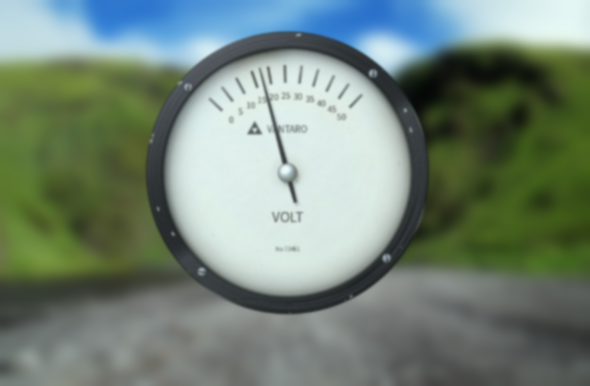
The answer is 17.5 V
